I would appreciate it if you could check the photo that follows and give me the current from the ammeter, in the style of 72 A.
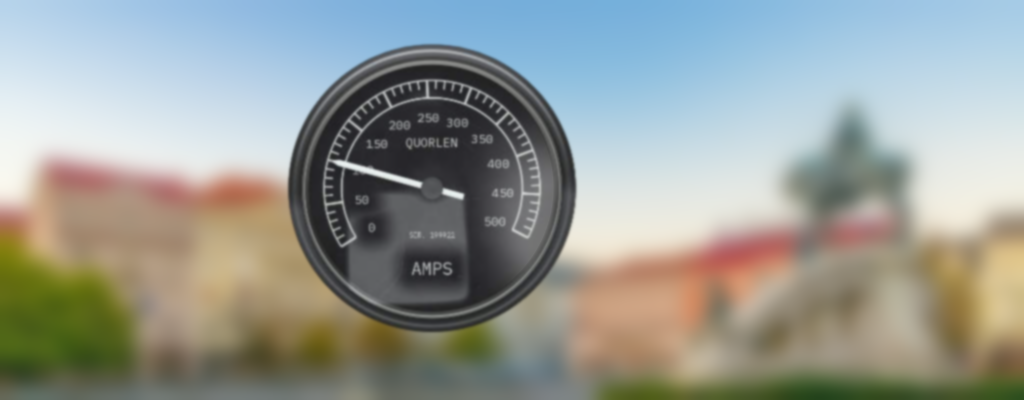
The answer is 100 A
